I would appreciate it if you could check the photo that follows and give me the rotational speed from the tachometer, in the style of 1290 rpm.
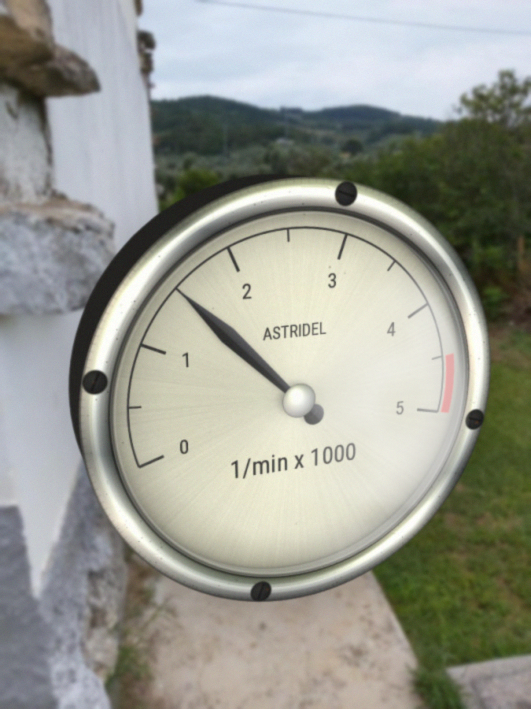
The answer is 1500 rpm
